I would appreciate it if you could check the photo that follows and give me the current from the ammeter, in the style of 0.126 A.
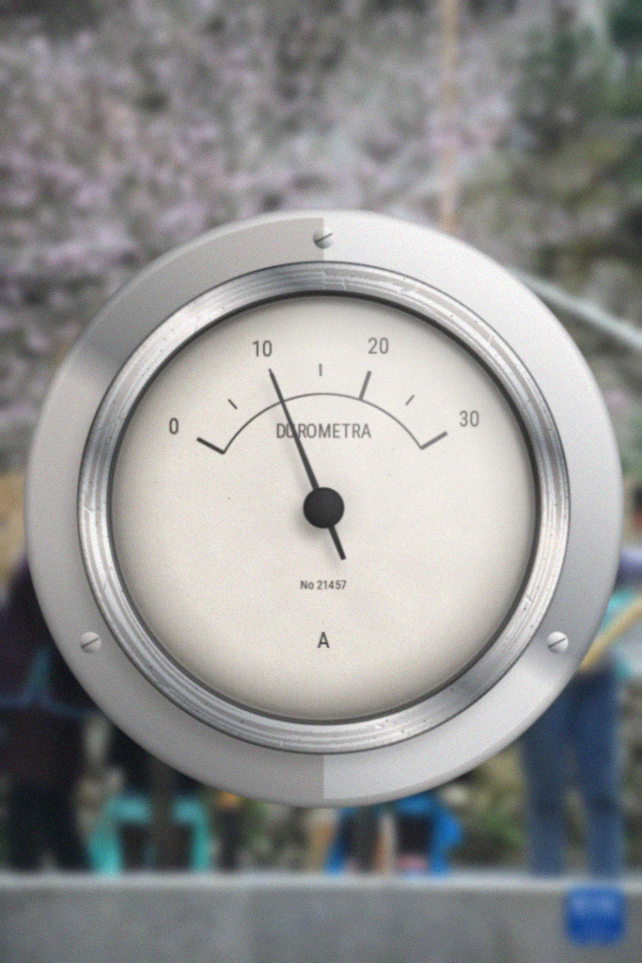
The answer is 10 A
